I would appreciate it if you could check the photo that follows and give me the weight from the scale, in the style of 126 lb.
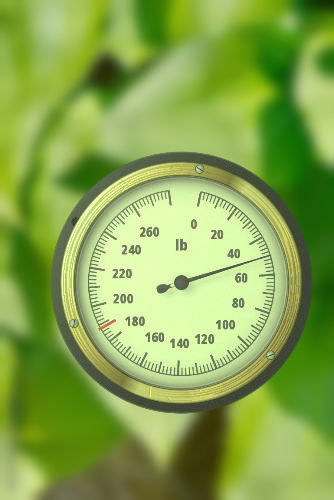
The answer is 50 lb
